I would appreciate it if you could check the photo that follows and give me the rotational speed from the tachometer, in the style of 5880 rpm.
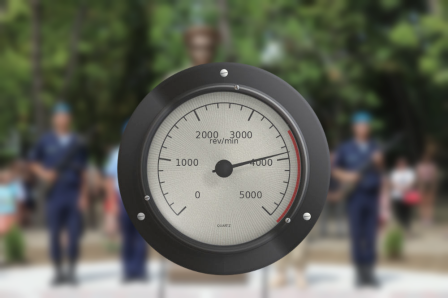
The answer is 3900 rpm
